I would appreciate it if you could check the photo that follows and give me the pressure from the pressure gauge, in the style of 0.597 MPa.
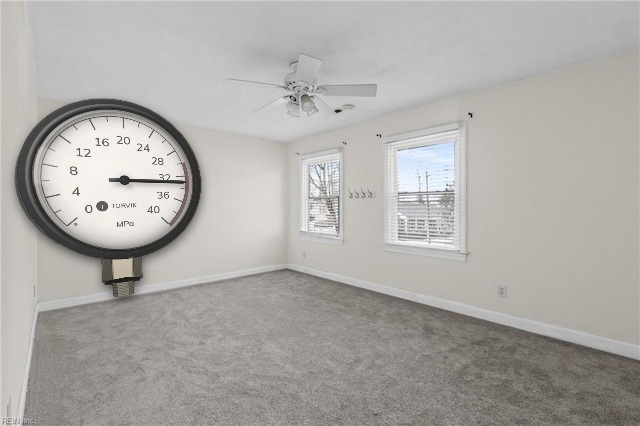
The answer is 33 MPa
